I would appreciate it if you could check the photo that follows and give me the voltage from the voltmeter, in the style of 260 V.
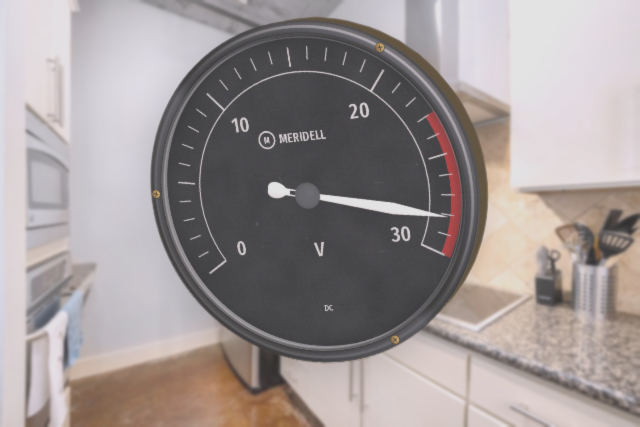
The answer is 28 V
